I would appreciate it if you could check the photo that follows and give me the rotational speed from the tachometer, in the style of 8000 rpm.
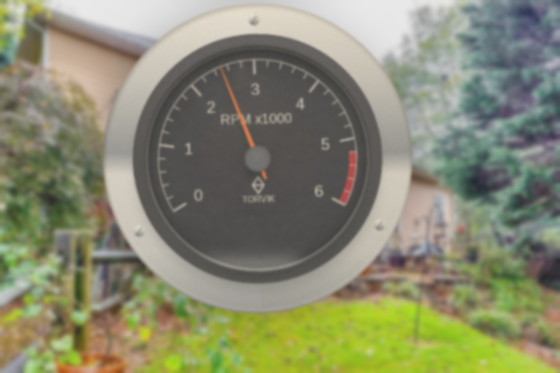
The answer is 2500 rpm
